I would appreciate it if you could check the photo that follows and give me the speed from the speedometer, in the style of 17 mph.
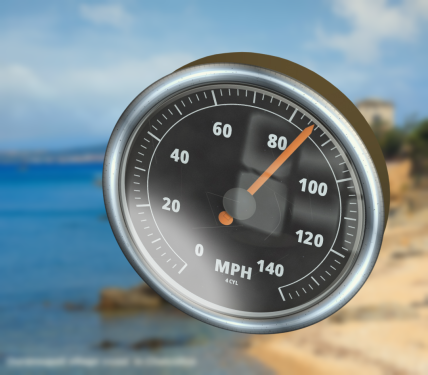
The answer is 85 mph
